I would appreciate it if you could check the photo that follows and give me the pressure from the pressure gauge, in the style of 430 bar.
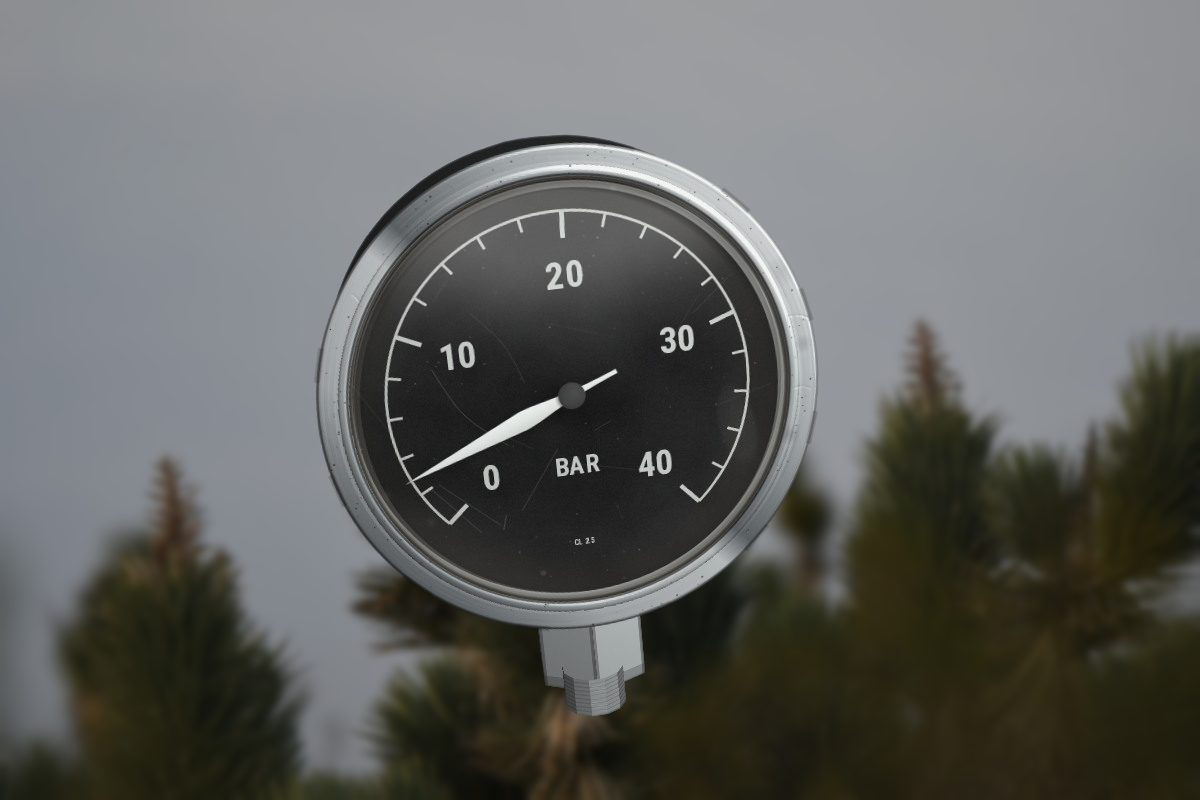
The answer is 3 bar
